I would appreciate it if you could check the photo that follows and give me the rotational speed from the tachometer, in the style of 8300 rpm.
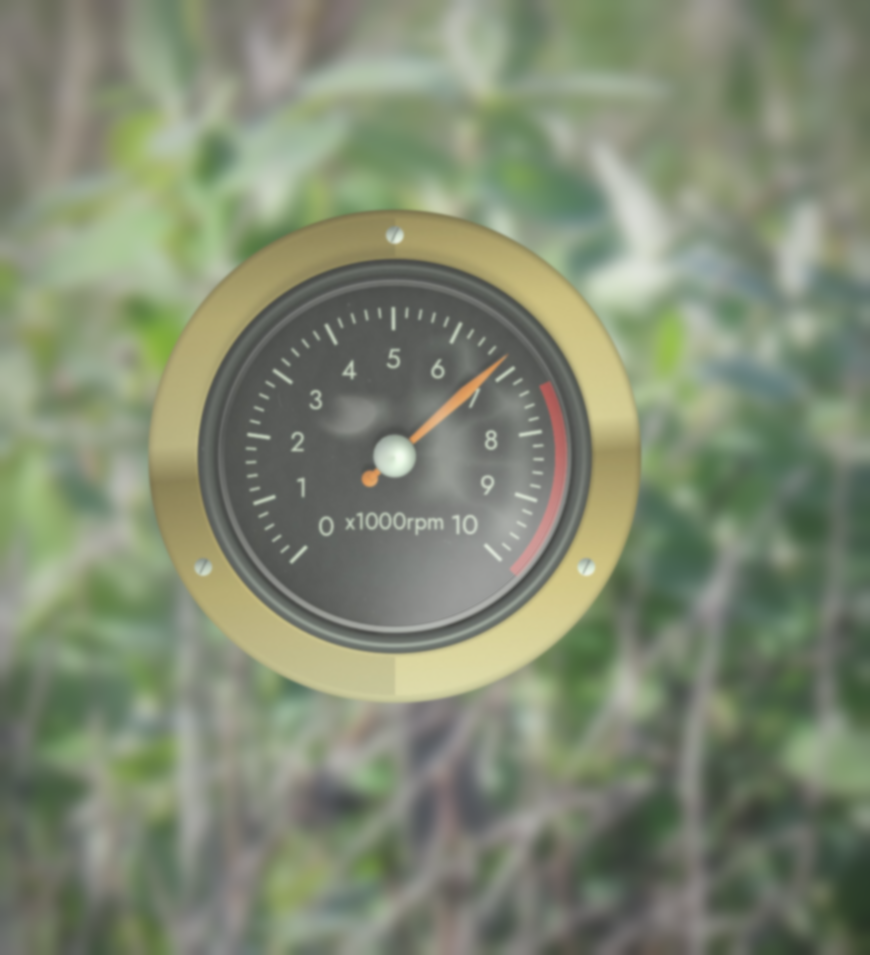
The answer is 6800 rpm
